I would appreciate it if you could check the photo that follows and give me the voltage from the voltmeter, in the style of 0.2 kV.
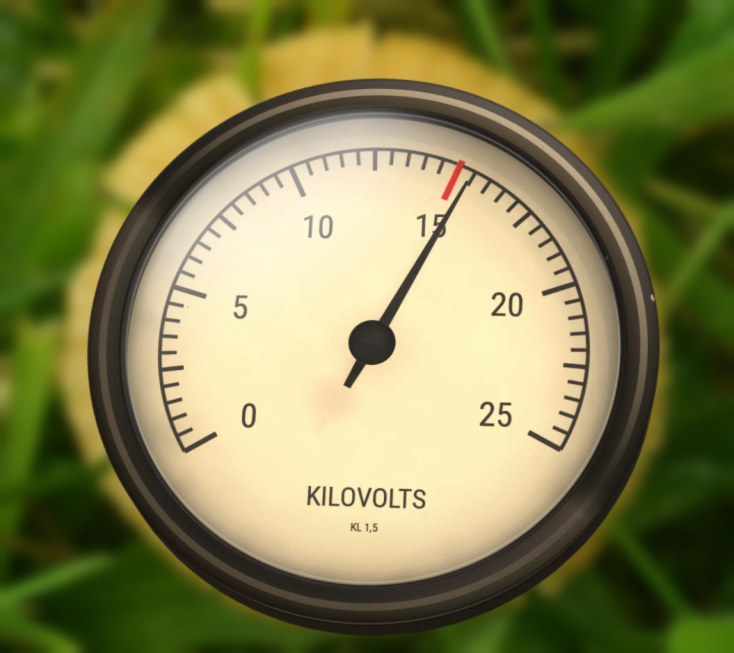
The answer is 15.5 kV
